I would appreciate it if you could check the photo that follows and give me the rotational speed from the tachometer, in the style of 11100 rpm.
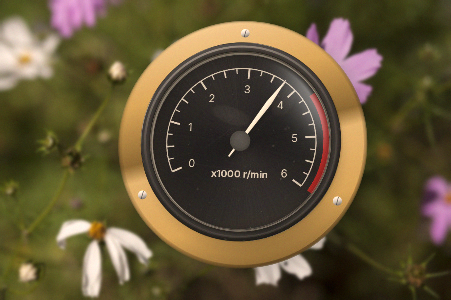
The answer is 3750 rpm
